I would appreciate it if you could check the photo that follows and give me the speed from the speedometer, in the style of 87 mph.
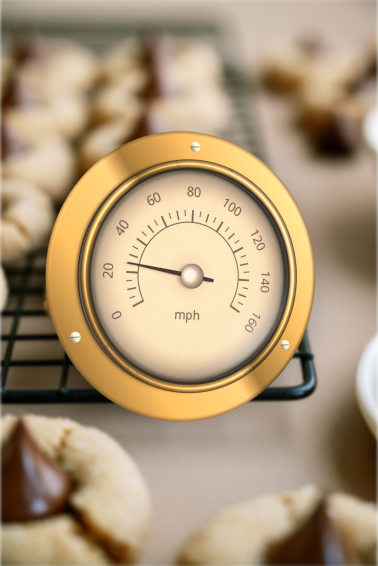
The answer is 25 mph
